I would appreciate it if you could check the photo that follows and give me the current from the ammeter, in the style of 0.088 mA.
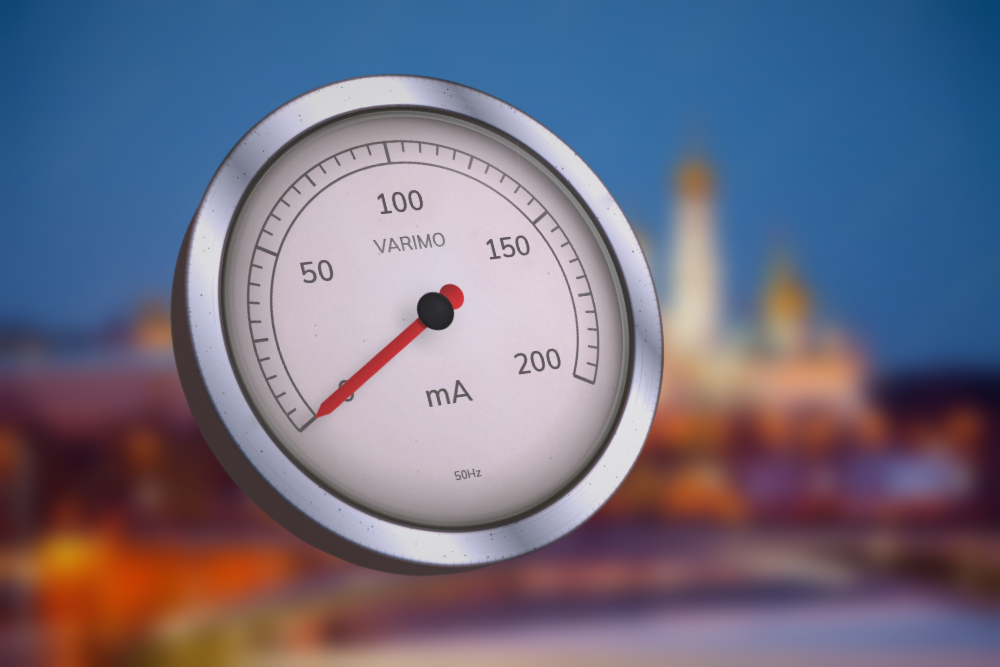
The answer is 0 mA
